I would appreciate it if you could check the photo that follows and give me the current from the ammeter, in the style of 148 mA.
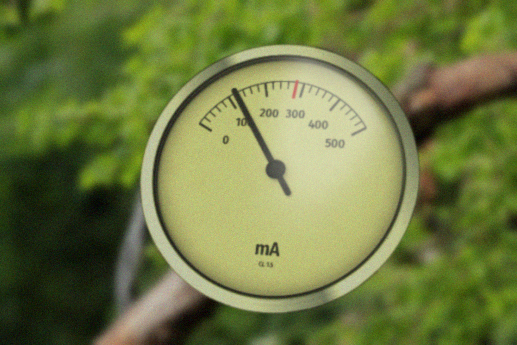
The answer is 120 mA
